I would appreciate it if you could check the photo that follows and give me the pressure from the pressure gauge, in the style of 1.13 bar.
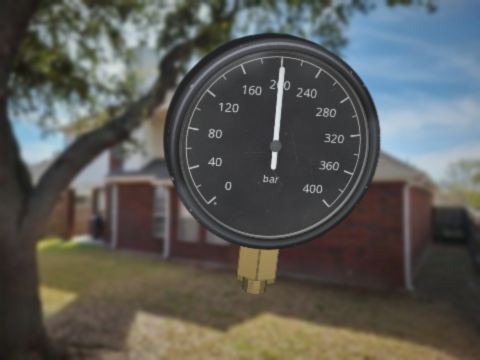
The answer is 200 bar
